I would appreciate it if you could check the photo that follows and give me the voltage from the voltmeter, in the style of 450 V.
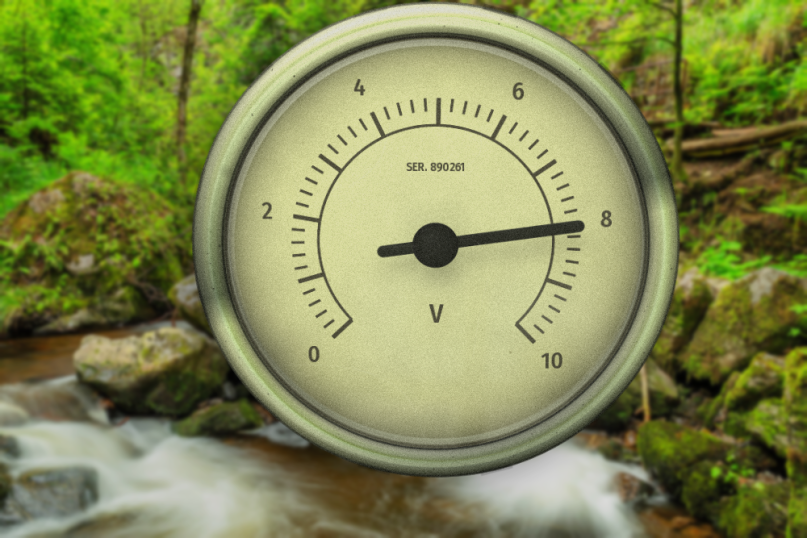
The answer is 8 V
